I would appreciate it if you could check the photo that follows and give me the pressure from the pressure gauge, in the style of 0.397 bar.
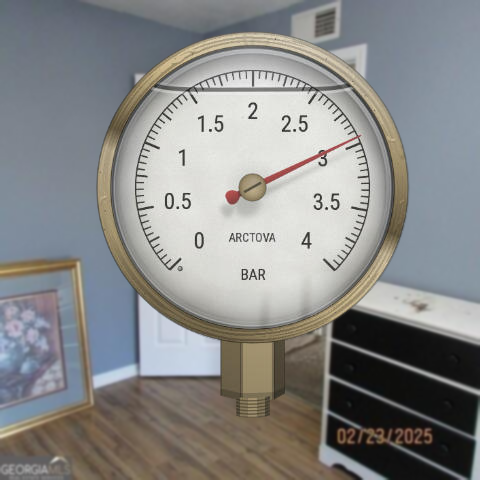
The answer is 2.95 bar
